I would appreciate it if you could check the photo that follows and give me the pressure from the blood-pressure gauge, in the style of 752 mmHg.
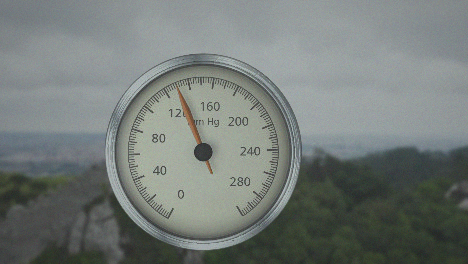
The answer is 130 mmHg
